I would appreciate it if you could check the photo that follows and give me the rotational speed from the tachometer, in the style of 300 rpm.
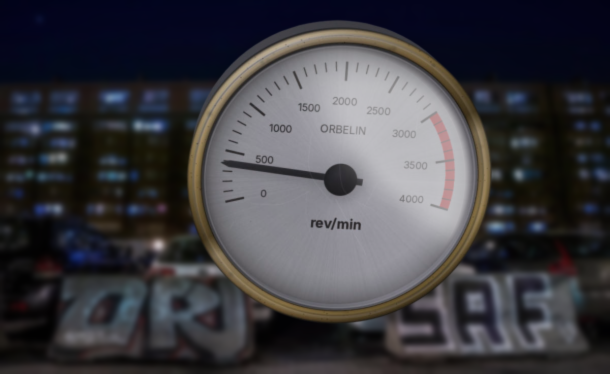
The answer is 400 rpm
